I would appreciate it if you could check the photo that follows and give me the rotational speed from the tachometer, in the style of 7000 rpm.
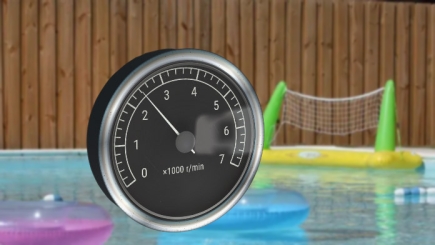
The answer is 2400 rpm
